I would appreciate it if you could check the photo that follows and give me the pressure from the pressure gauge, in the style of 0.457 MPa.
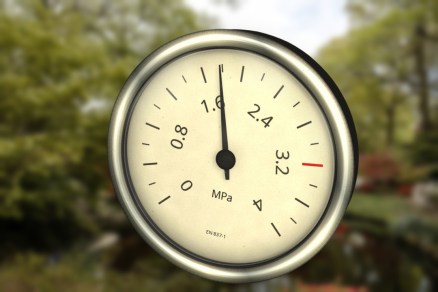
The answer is 1.8 MPa
